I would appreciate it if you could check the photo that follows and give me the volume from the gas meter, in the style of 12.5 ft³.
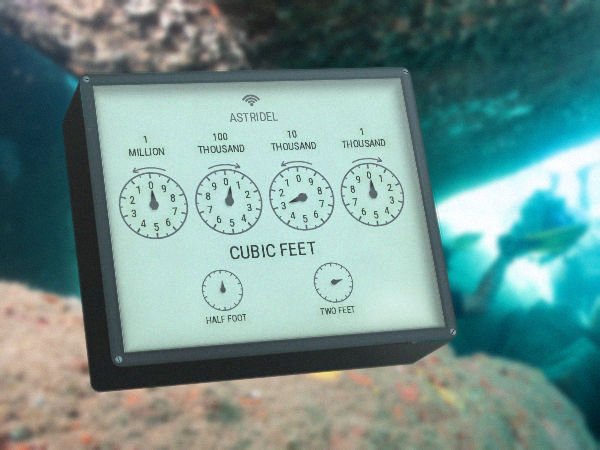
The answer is 3000 ft³
